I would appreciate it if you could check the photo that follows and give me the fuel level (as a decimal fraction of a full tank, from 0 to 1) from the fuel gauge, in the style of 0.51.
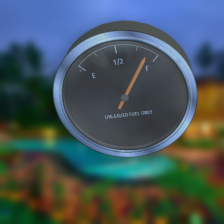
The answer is 0.875
